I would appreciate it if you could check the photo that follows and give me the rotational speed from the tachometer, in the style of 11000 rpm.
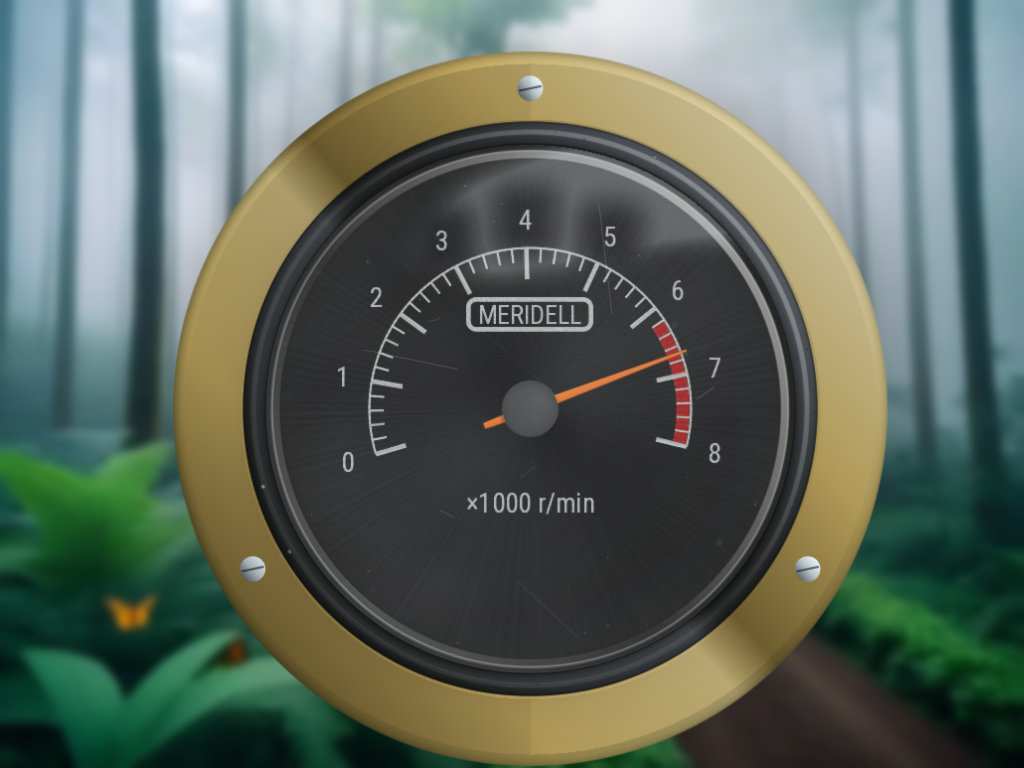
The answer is 6700 rpm
